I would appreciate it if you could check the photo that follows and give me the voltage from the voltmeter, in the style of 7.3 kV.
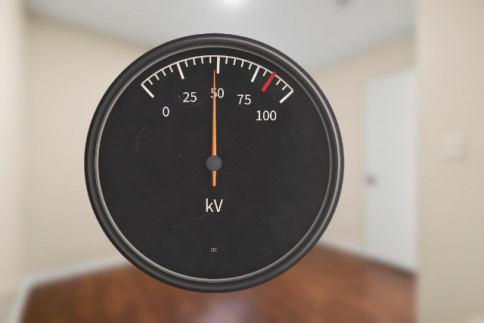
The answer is 47.5 kV
